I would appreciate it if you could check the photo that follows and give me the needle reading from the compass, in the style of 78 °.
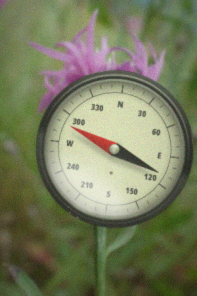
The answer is 290 °
